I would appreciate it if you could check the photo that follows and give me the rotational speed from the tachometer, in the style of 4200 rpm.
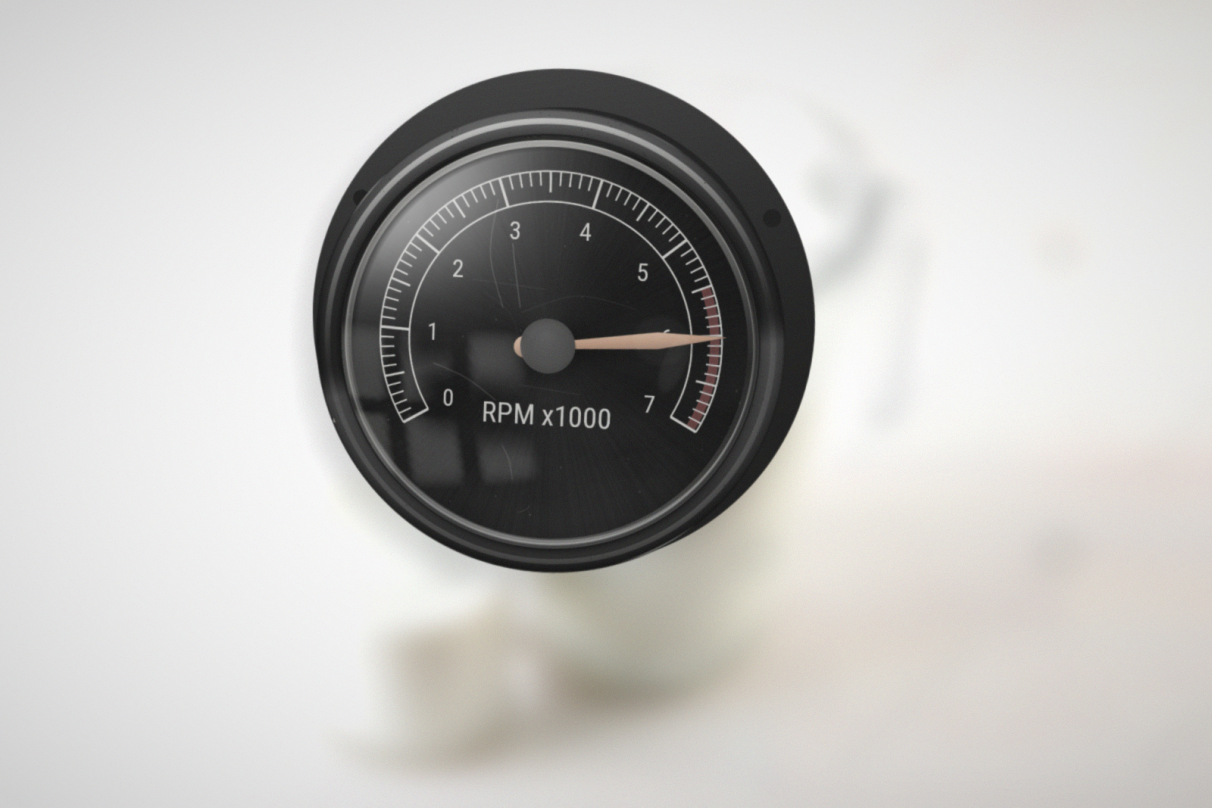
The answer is 6000 rpm
